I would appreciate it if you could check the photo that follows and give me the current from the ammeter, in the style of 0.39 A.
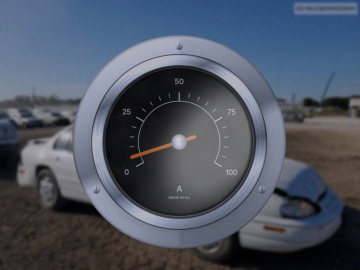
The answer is 5 A
